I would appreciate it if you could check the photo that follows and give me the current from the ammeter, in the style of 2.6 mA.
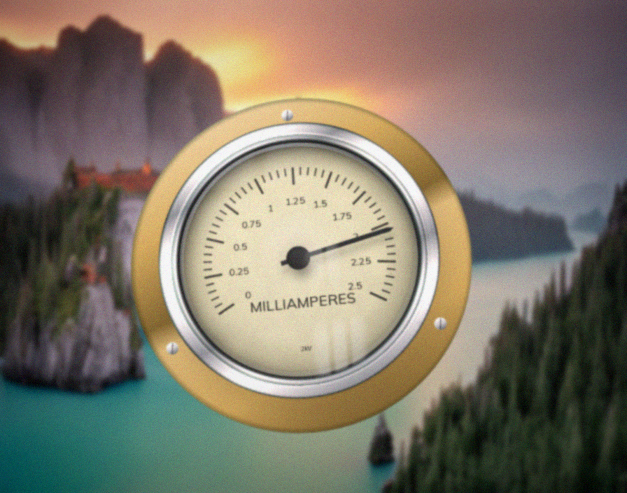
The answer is 2.05 mA
